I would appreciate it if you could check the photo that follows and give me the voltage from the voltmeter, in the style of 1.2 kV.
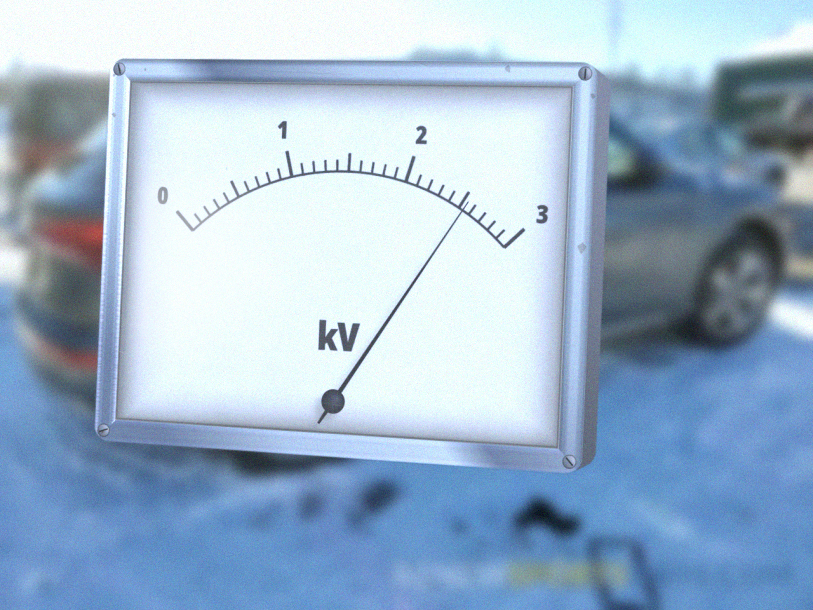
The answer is 2.55 kV
